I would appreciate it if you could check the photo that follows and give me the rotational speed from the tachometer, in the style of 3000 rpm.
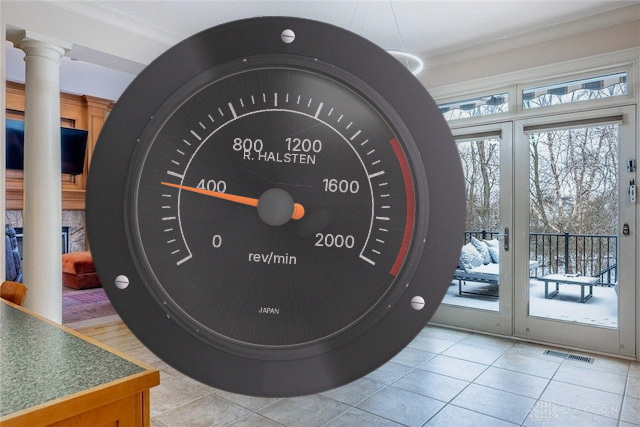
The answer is 350 rpm
